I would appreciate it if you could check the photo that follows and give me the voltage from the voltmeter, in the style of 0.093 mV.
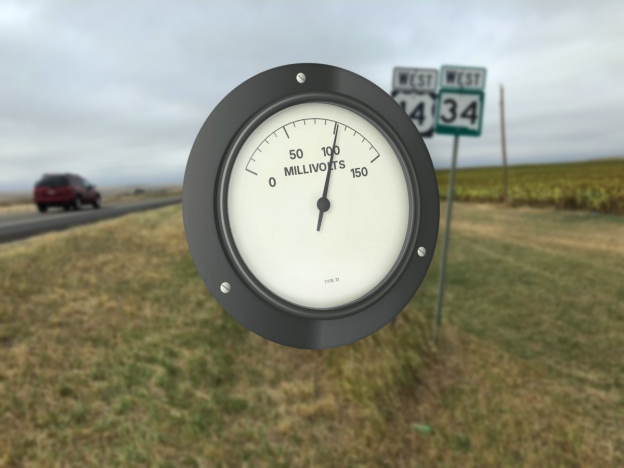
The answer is 100 mV
